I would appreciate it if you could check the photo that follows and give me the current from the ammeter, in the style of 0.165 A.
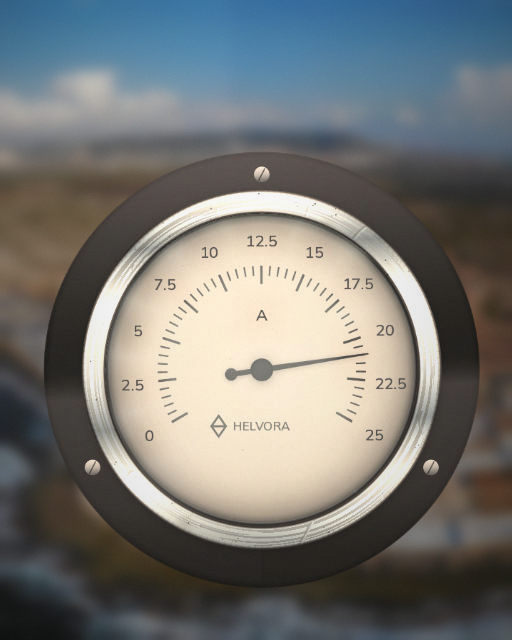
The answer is 21 A
